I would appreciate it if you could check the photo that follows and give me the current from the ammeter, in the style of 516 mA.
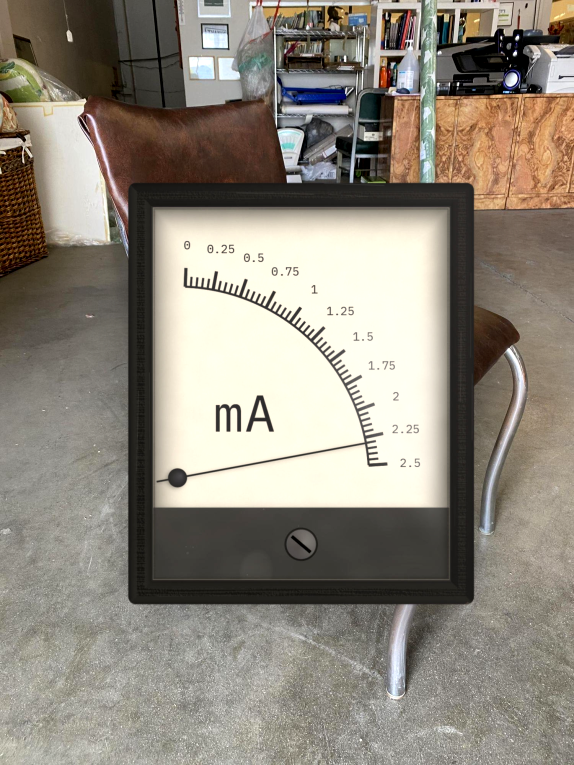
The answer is 2.3 mA
